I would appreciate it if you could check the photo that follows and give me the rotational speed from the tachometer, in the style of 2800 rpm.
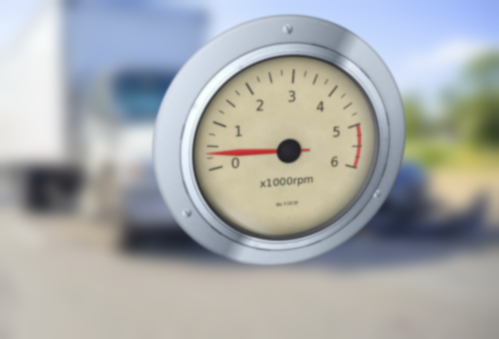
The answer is 375 rpm
